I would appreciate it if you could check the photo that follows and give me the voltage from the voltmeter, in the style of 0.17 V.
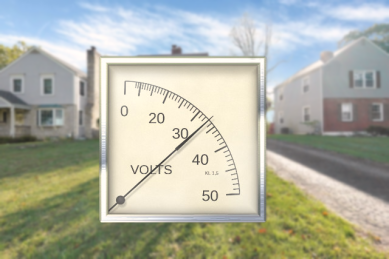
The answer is 33 V
